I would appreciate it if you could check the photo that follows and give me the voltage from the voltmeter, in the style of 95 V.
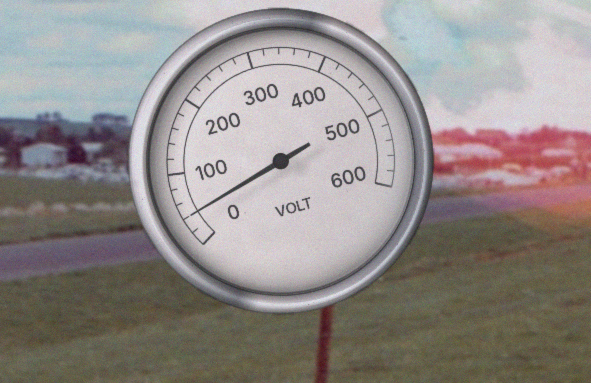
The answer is 40 V
